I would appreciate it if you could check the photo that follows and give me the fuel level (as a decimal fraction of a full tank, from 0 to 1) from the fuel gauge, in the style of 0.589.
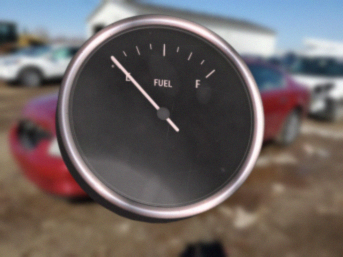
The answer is 0
